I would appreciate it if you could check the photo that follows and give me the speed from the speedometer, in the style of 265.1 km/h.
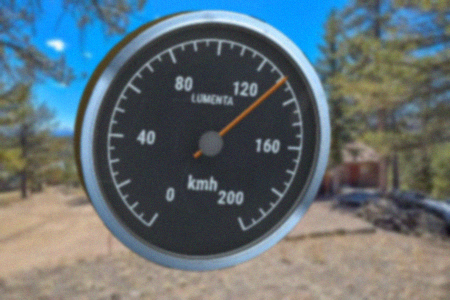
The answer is 130 km/h
